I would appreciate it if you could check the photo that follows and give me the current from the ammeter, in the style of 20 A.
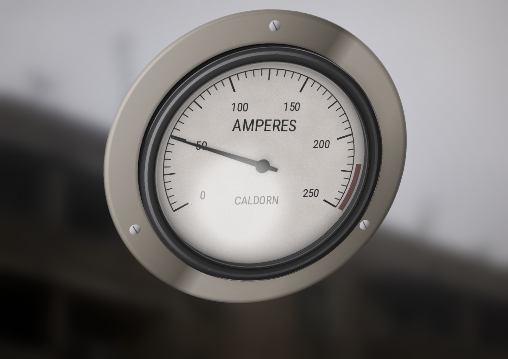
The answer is 50 A
